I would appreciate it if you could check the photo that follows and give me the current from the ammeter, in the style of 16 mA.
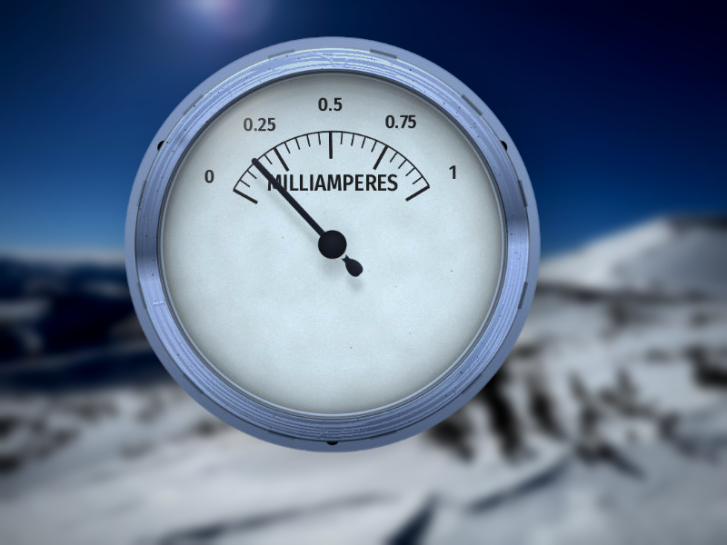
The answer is 0.15 mA
